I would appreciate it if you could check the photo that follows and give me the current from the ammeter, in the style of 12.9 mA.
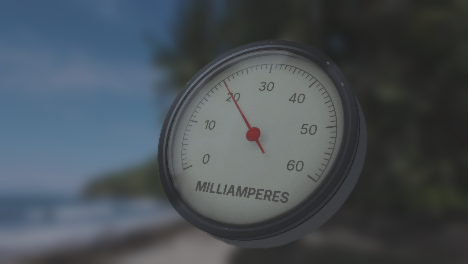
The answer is 20 mA
